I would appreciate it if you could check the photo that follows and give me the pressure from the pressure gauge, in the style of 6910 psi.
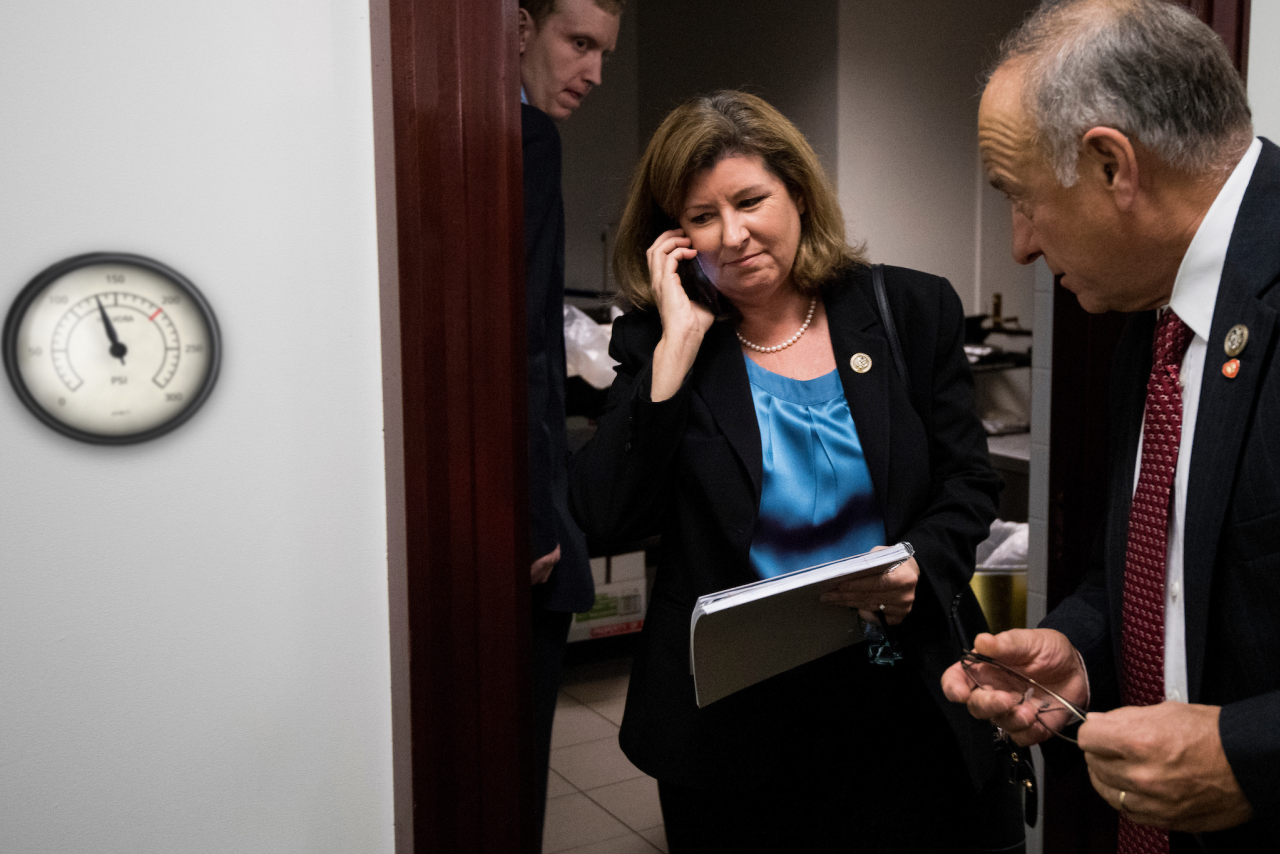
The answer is 130 psi
